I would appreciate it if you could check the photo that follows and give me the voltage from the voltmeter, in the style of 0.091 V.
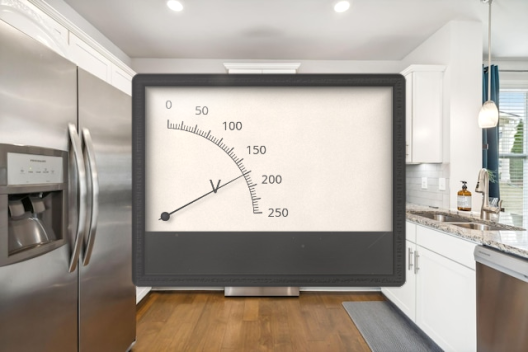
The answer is 175 V
